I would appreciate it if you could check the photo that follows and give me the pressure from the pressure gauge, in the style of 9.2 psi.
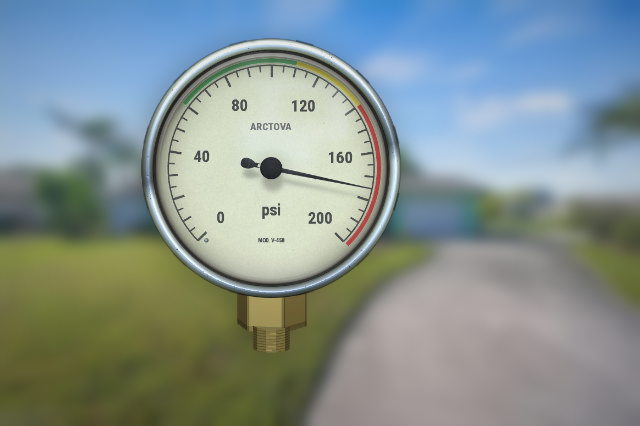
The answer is 175 psi
